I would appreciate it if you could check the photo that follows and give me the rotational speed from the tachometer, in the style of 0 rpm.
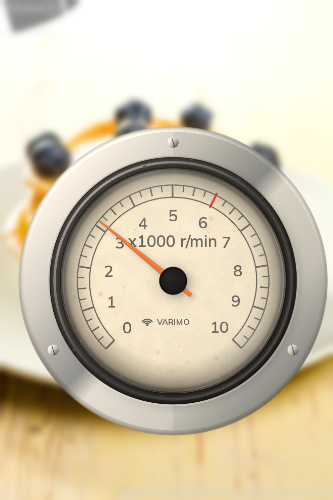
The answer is 3125 rpm
